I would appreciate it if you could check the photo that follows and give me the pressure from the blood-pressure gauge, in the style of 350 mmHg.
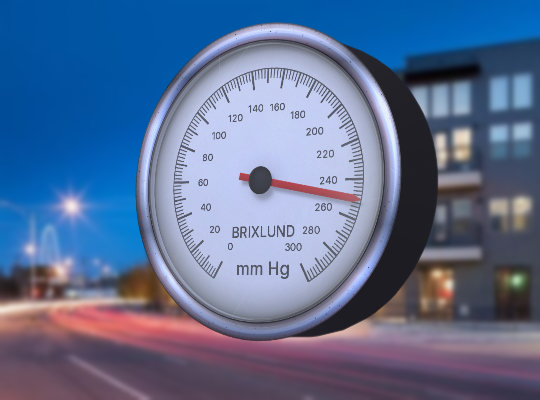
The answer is 250 mmHg
